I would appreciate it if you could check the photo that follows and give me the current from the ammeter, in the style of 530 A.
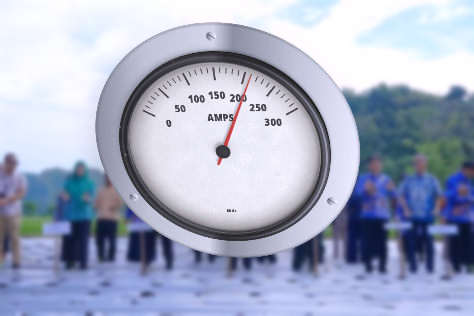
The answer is 210 A
